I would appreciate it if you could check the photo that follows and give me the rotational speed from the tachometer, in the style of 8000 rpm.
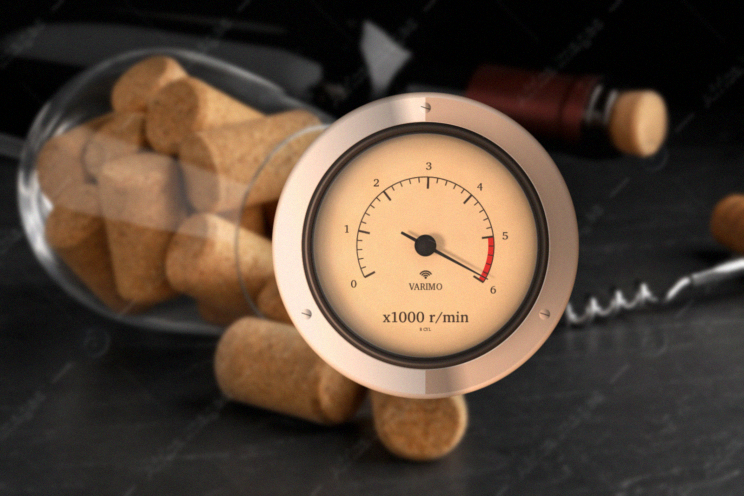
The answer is 5900 rpm
